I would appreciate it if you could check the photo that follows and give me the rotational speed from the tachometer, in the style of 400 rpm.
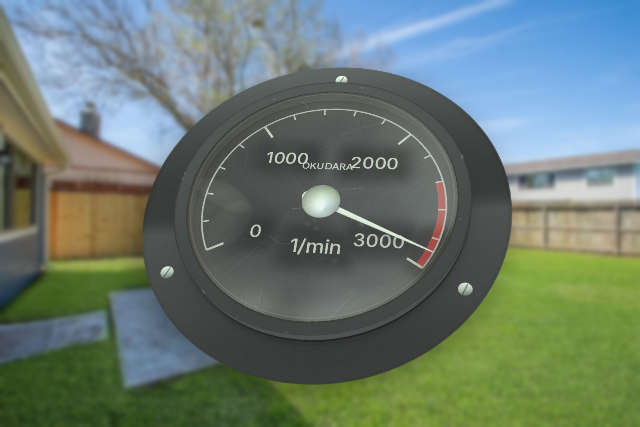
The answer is 2900 rpm
